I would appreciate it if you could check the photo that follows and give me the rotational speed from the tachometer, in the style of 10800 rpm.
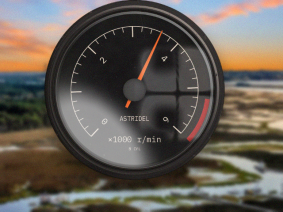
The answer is 3600 rpm
